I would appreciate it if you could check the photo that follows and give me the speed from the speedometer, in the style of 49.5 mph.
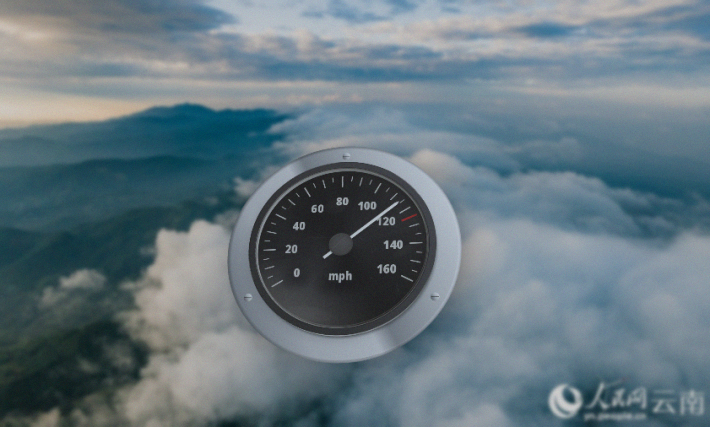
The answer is 115 mph
